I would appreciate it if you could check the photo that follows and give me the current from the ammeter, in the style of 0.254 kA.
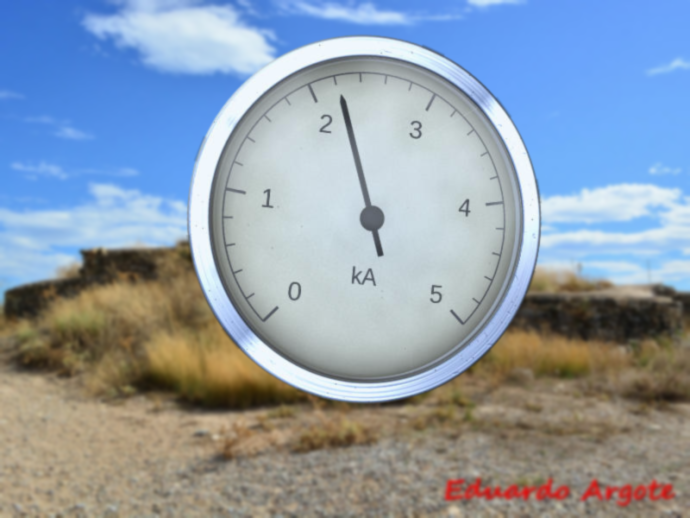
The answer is 2.2 kA
